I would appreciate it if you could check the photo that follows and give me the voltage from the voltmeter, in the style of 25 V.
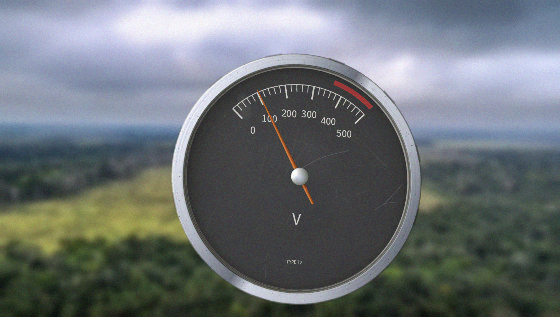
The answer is 100 V
